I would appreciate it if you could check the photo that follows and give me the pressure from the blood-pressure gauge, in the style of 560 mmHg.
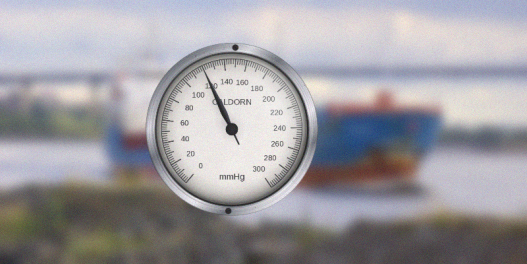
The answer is 120 mmHg
